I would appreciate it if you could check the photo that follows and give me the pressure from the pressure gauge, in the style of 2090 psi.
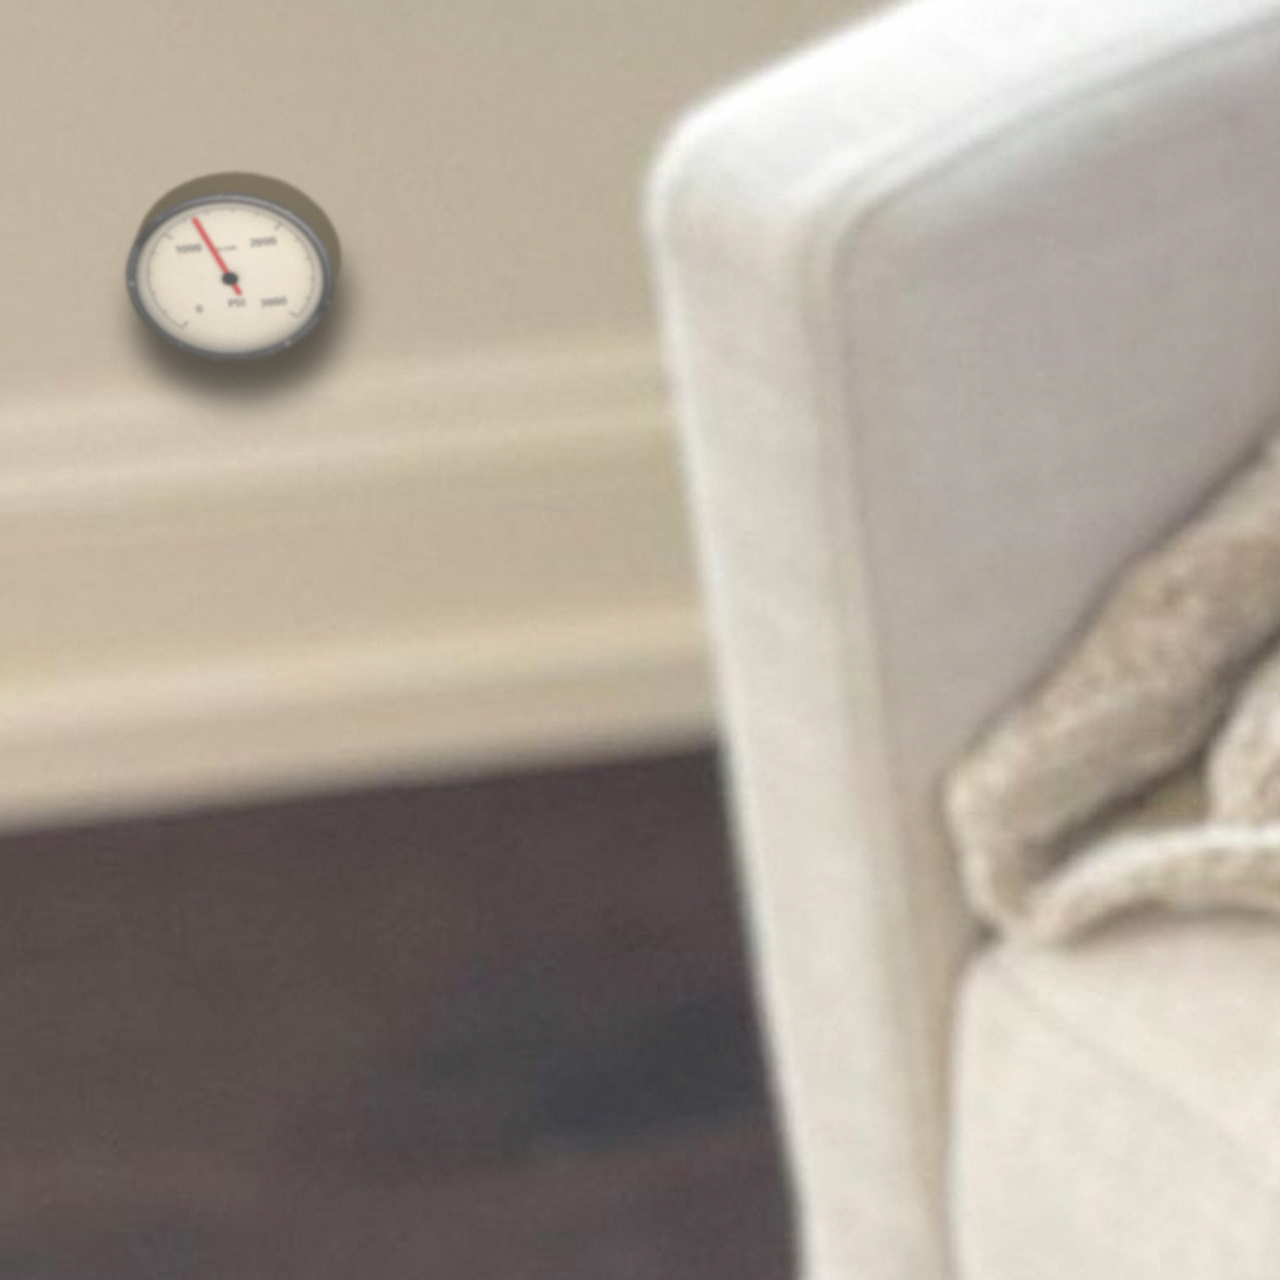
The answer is 1300 psi
